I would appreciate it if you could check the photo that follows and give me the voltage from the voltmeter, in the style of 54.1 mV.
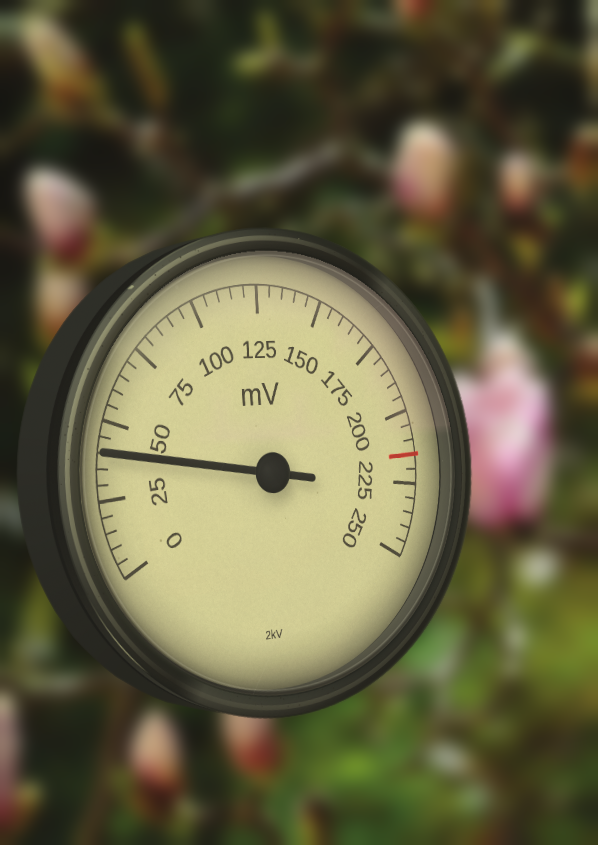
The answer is 40 mV
